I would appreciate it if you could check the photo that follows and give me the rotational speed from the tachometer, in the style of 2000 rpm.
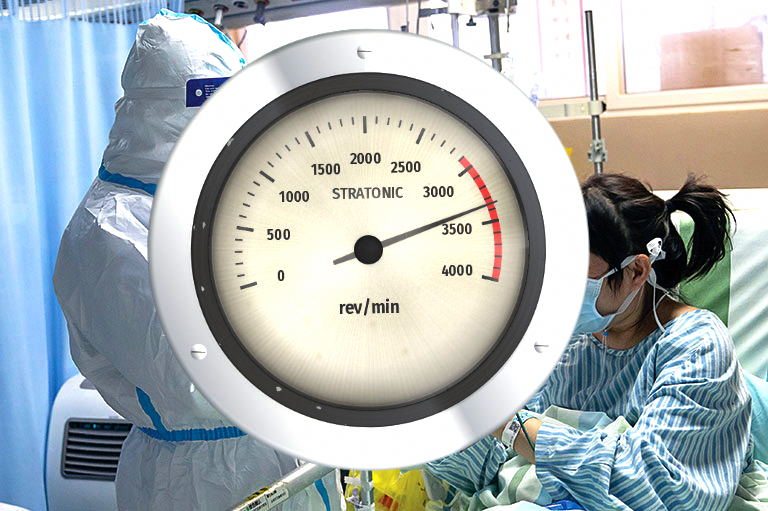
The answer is 3350 rpm
